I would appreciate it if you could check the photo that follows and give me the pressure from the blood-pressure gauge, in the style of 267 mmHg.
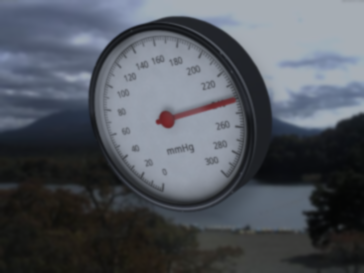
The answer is 240 mmHg
